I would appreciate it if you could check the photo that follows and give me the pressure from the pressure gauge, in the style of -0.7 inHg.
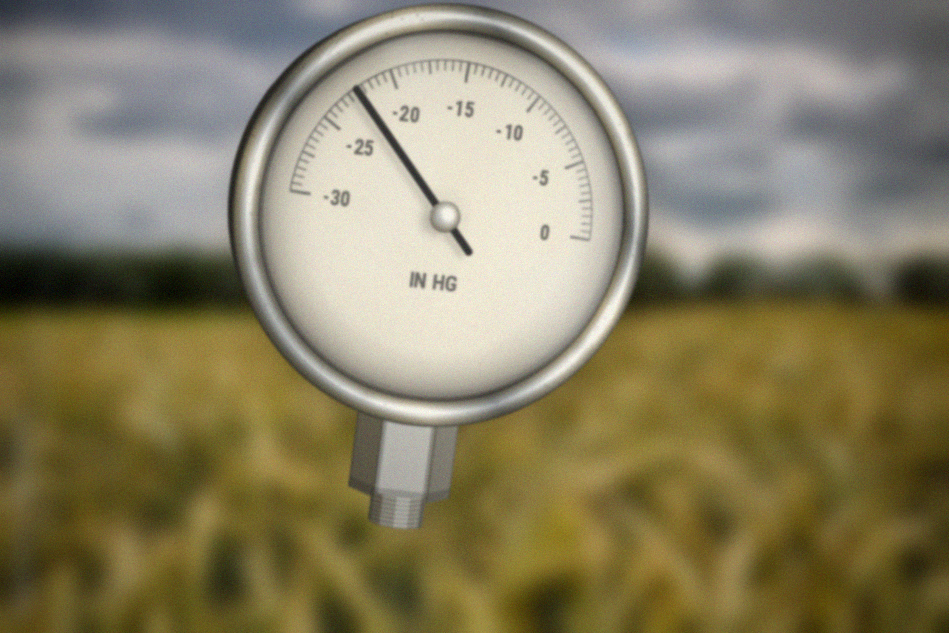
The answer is -22.5 inHg
